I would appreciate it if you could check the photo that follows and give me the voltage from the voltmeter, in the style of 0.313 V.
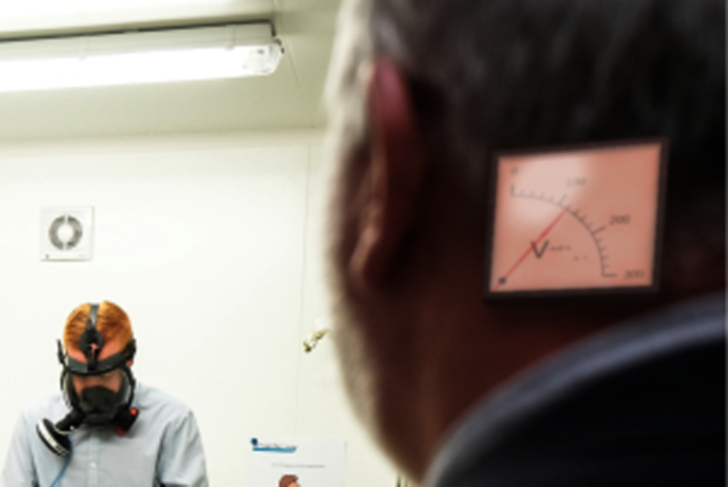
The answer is 120 V
